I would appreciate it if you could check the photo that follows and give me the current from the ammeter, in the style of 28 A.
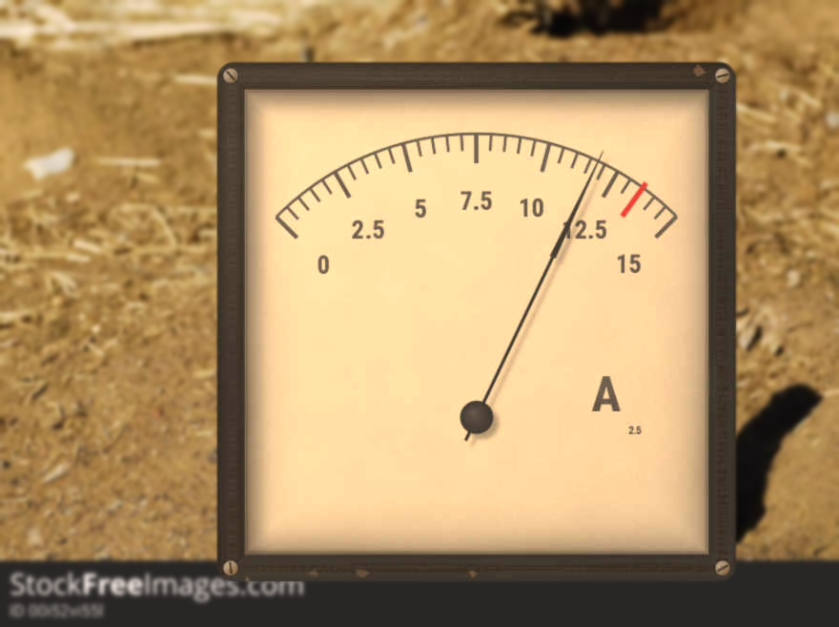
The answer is 11.75 A
